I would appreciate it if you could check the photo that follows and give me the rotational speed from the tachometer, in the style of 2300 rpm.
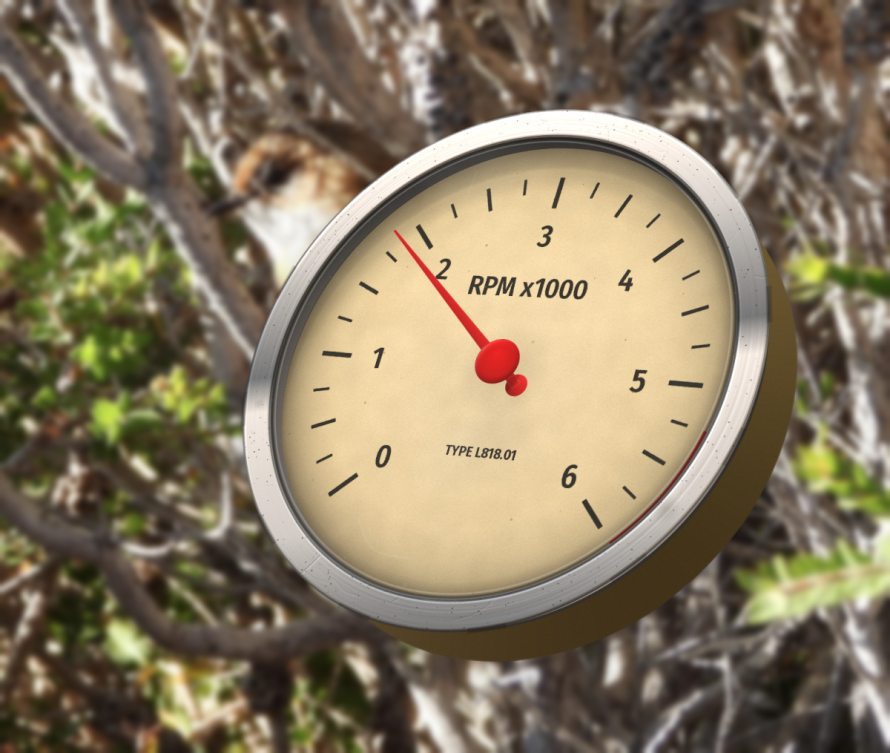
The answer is 1875 rpm
